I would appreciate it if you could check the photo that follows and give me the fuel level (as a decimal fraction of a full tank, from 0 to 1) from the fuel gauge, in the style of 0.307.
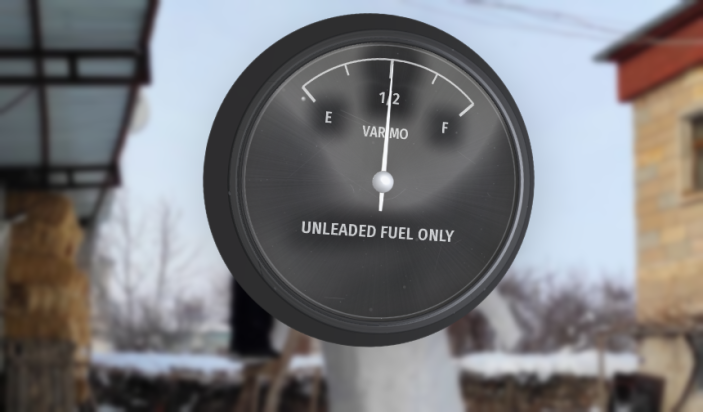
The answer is 0.5
